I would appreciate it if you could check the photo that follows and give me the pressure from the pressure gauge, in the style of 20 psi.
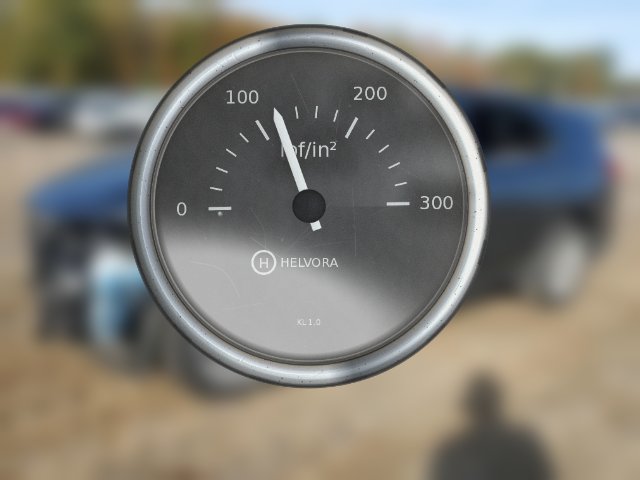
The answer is 120 psi
